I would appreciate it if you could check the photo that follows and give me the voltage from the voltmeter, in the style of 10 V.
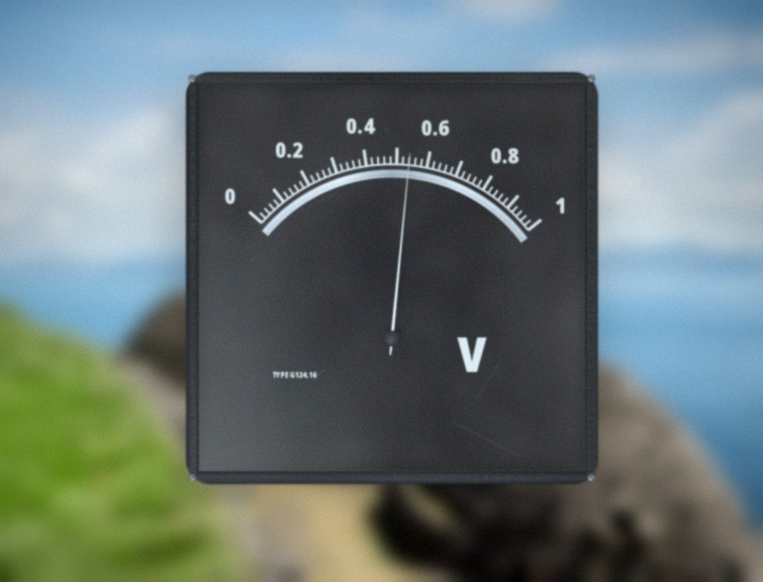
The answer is 0.54 V
